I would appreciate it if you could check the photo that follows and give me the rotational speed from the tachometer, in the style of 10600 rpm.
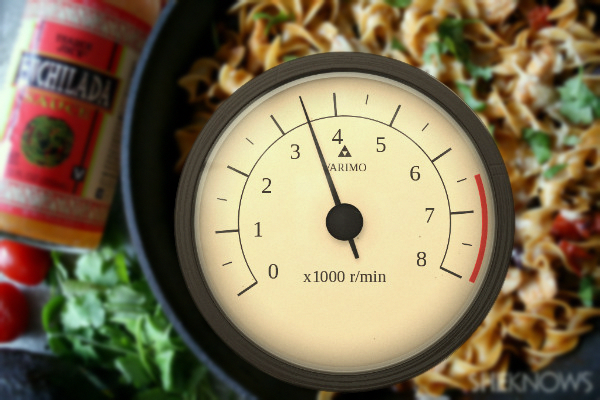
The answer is 3500 rpm
